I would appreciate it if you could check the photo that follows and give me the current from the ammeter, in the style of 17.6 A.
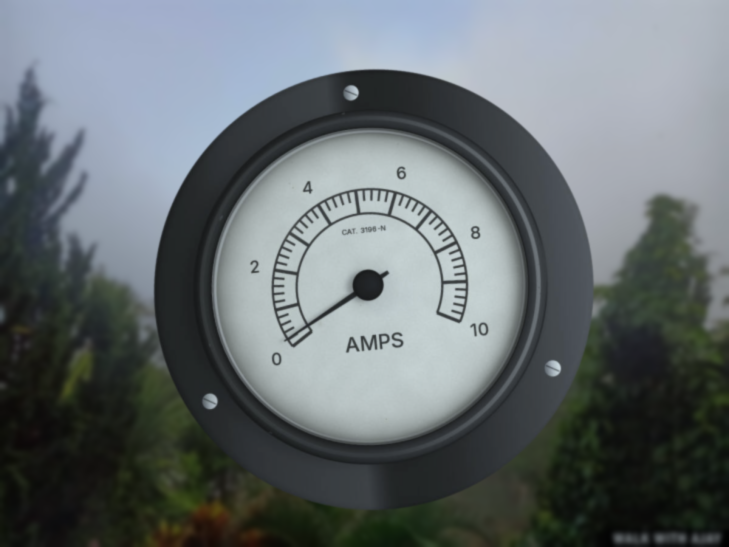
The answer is 0.2 A
